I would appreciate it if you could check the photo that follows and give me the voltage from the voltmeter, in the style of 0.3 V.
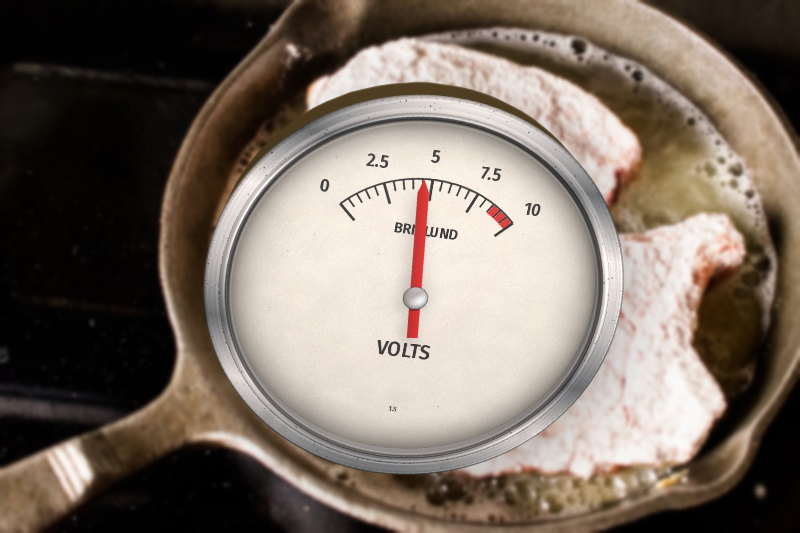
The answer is 4.5 V
